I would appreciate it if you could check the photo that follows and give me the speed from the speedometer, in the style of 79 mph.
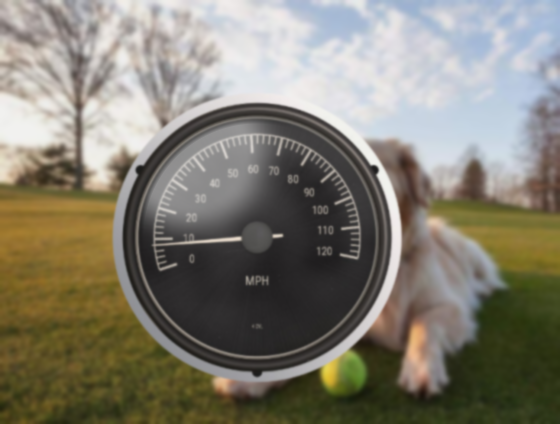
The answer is 8 mph
